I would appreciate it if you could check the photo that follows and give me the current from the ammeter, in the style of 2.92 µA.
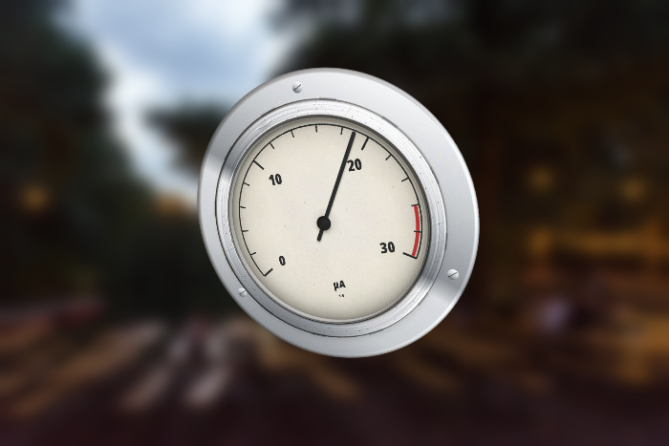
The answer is 19 µA
